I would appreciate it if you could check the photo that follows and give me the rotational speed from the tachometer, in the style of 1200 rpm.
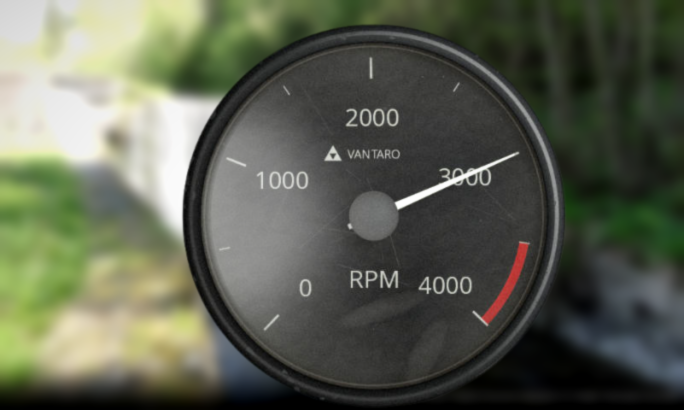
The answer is 3000 rpm
